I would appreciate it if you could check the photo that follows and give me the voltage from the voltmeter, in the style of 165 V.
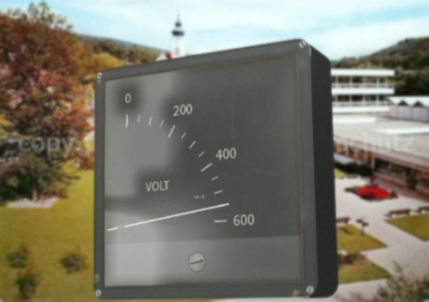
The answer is 550 V
